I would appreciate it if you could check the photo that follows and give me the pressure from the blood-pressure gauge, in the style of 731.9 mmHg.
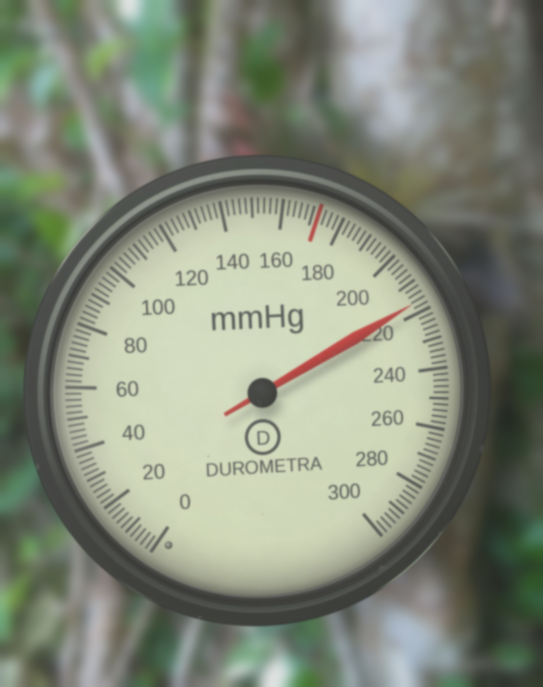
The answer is 216 mmHg
